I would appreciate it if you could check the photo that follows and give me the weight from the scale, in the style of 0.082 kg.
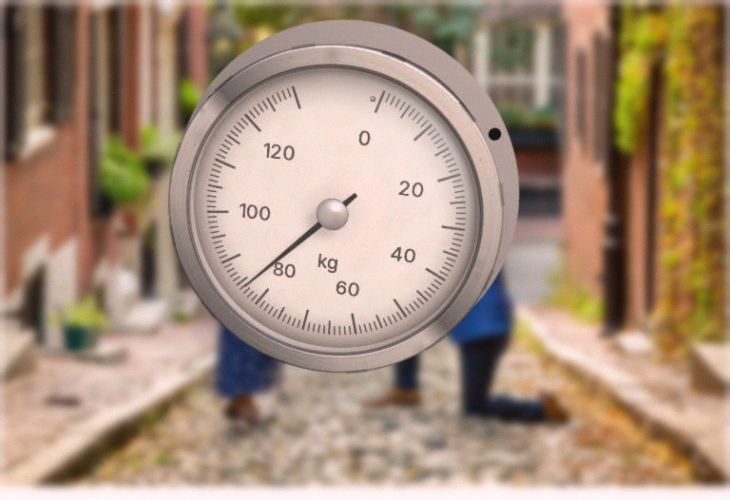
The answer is 84 kg
